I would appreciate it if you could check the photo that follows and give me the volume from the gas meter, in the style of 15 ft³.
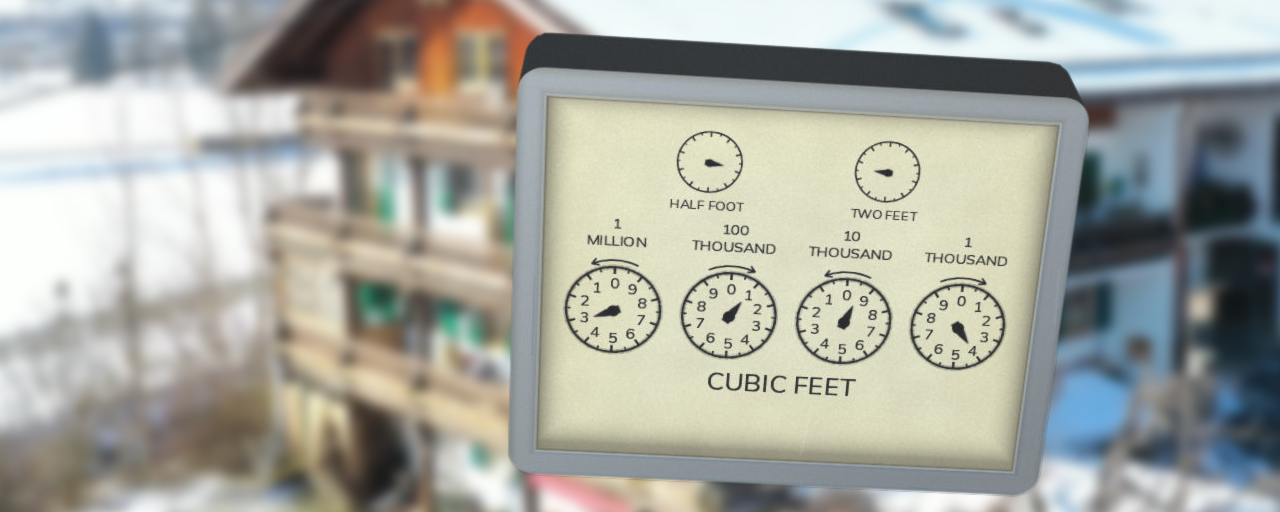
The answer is 309400 ft³
